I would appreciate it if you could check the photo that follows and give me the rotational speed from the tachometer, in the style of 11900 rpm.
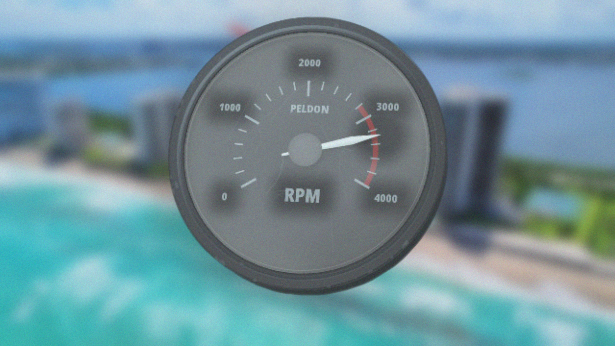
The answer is 3300 rpm
